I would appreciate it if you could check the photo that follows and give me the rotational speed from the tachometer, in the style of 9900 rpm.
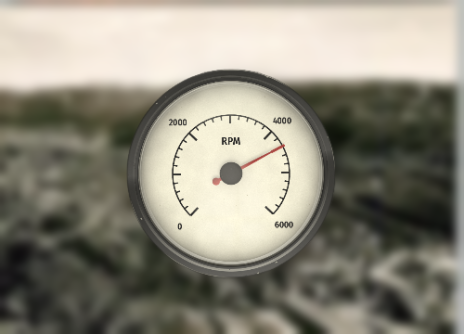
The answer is 4400 rpm
